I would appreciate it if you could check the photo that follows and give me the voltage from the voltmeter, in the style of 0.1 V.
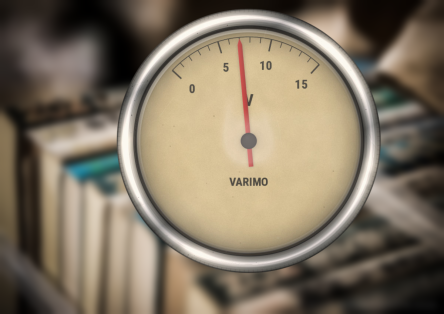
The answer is 7 V
